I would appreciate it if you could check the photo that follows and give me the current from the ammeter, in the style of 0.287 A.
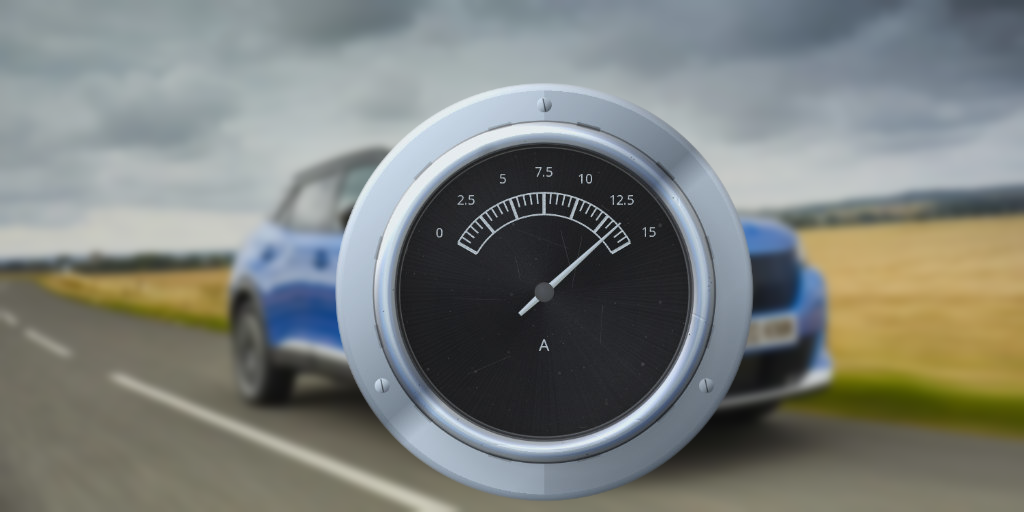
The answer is 13.5 A
